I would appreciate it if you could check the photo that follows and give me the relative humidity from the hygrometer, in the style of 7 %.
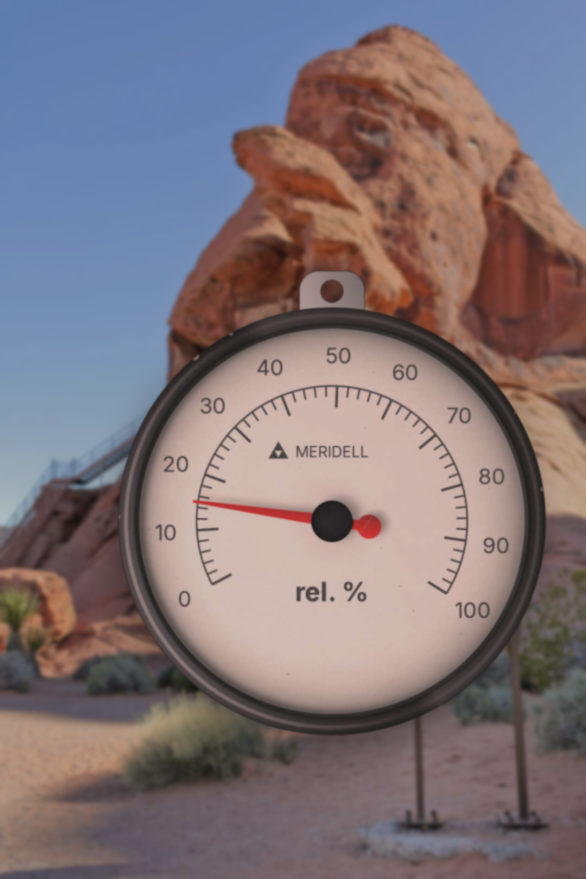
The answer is 15 %
